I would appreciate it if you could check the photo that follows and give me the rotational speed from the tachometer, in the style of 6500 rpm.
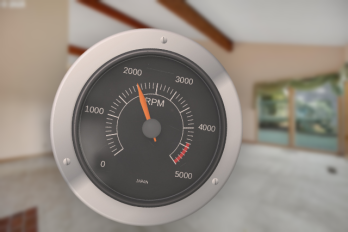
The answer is 2000 rpm
